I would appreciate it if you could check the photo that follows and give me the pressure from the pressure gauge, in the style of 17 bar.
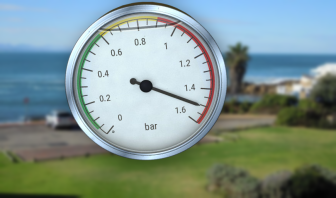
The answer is 1.5 bar
